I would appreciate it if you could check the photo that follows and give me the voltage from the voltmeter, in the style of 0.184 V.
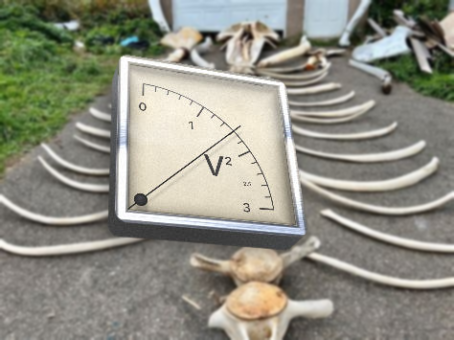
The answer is 1.6 V
